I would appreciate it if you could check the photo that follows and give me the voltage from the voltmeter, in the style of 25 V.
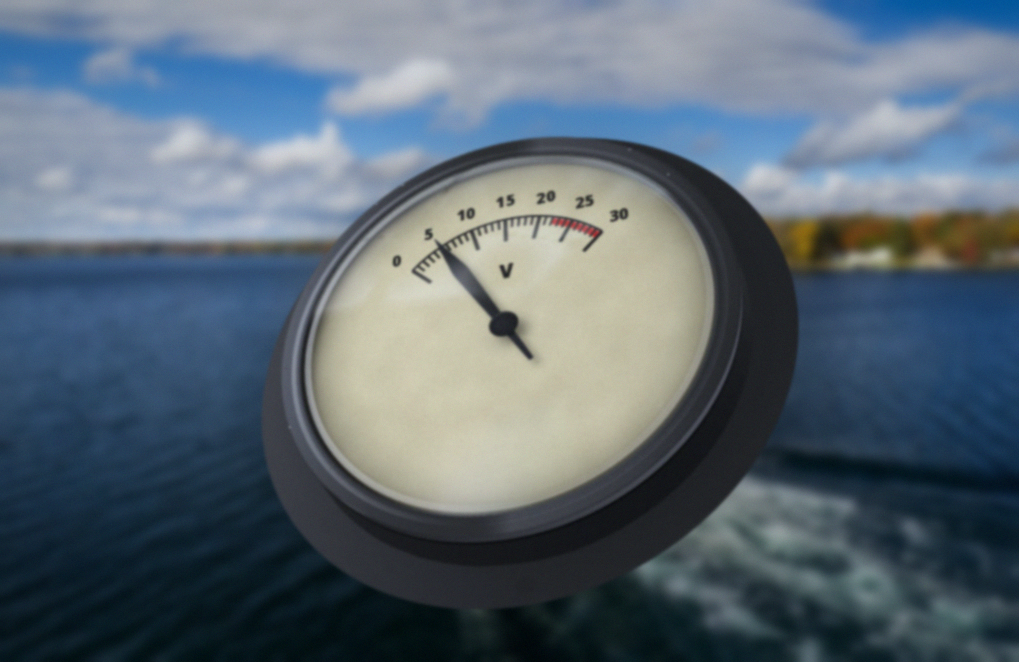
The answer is 5 V
